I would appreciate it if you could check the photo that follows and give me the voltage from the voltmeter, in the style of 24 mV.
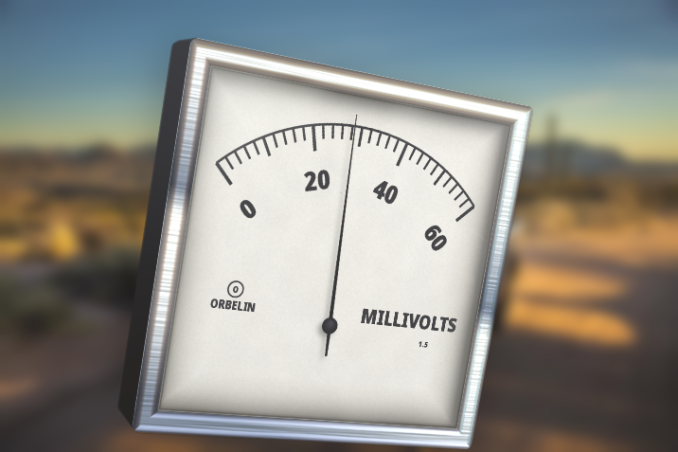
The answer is 28 mV
